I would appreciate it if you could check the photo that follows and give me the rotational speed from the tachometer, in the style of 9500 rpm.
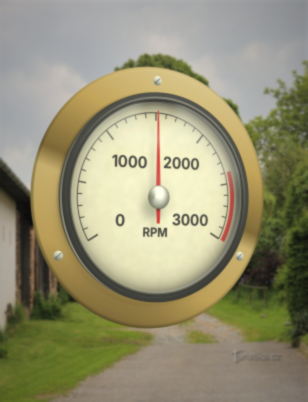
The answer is 1500 rpm
